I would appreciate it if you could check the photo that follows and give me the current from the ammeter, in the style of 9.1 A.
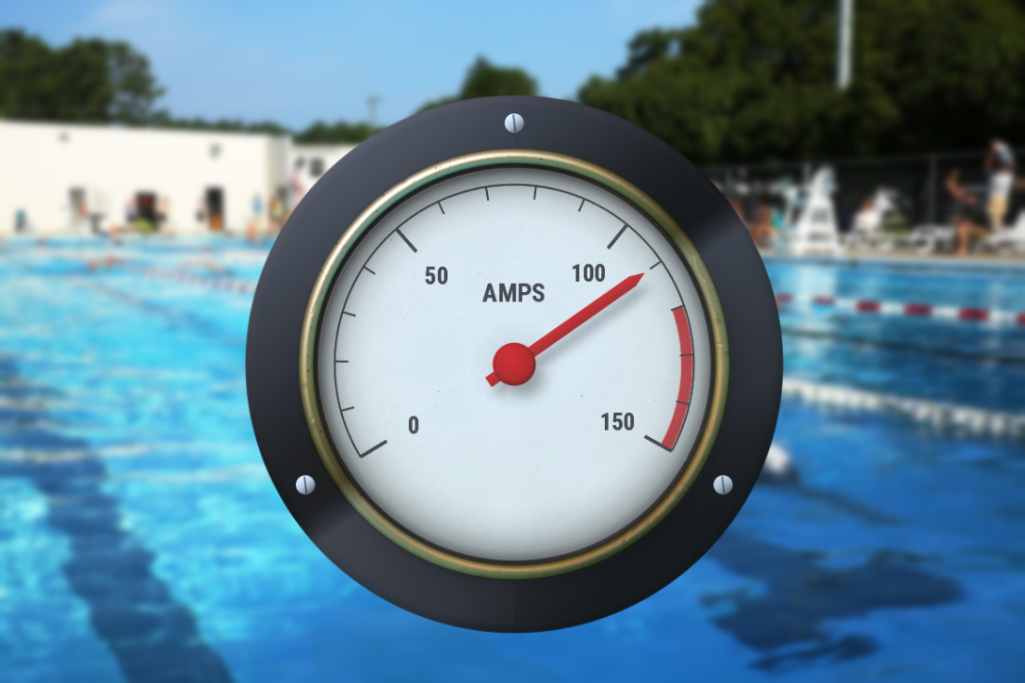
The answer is 110 A
